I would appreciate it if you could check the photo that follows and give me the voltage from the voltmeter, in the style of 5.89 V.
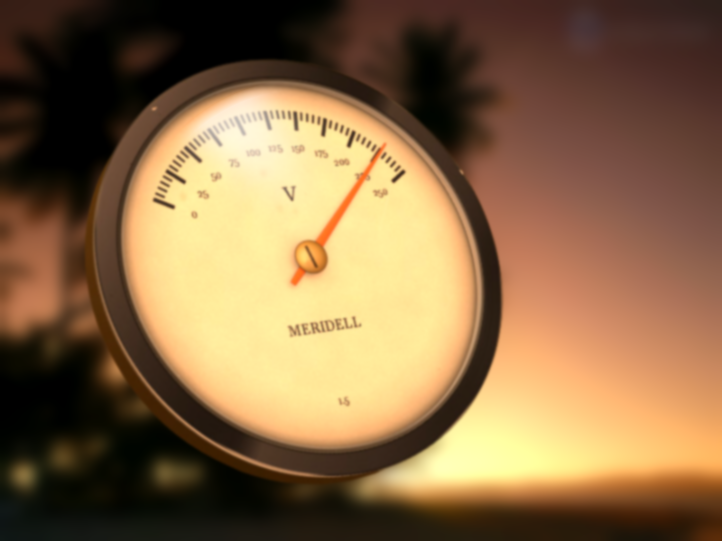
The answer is 225 V
